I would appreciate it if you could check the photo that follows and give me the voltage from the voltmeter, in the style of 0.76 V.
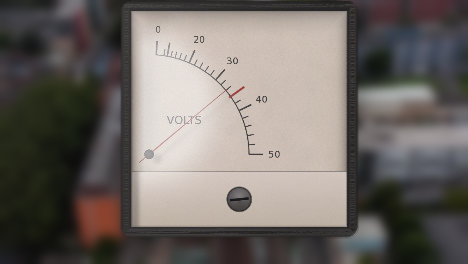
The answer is 34 V
